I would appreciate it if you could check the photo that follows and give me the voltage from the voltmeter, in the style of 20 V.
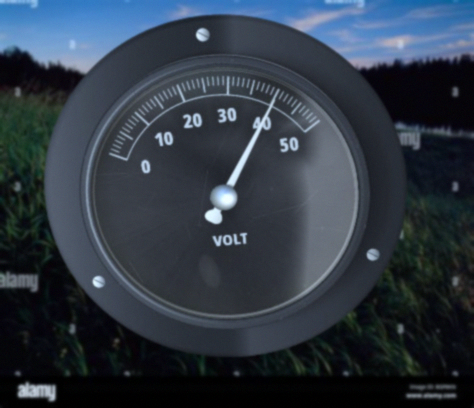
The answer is 40 V
